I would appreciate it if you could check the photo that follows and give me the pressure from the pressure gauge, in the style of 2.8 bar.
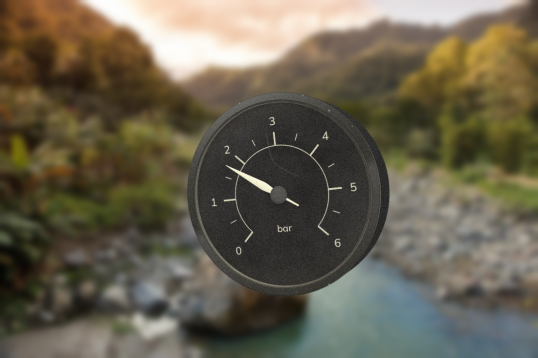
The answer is 1.75 bar
